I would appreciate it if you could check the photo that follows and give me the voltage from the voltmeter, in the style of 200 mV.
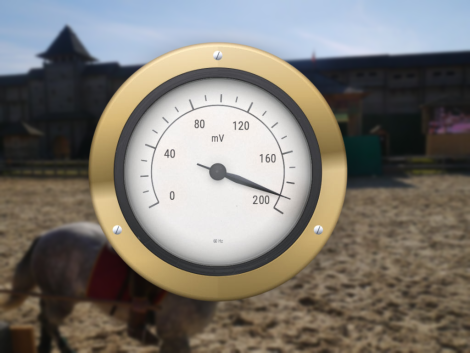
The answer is 190 mV
